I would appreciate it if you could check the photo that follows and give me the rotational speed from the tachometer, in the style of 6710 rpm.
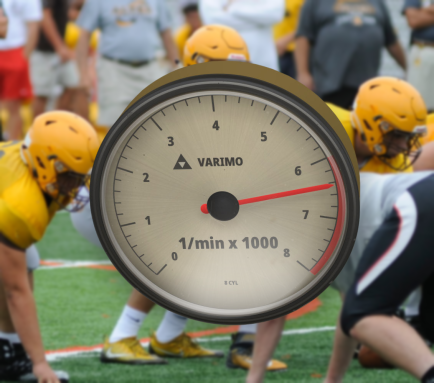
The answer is 6400 rpm
